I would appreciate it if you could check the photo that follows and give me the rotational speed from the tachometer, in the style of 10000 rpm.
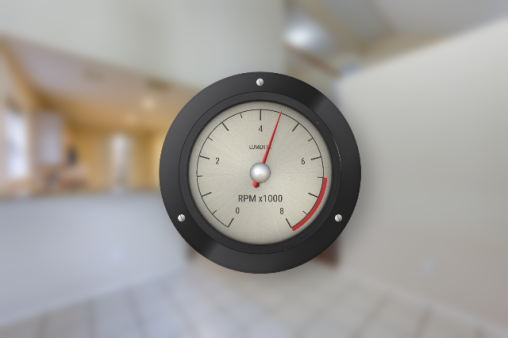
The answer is 4500 rpm
